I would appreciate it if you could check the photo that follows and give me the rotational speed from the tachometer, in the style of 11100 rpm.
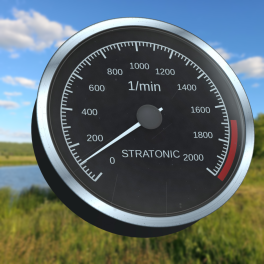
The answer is 100 rpm
